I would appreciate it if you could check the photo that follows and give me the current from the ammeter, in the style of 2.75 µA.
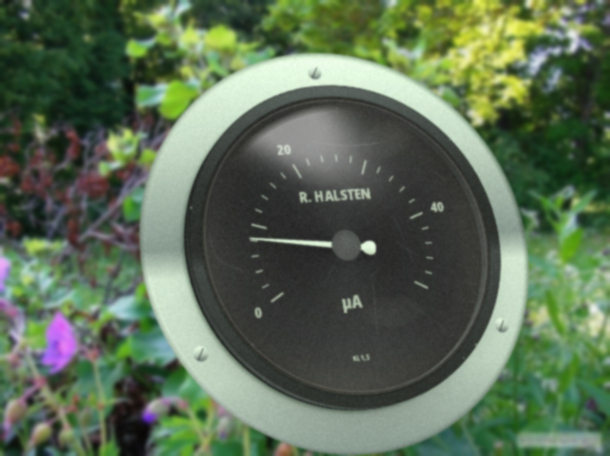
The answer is 8 µA
